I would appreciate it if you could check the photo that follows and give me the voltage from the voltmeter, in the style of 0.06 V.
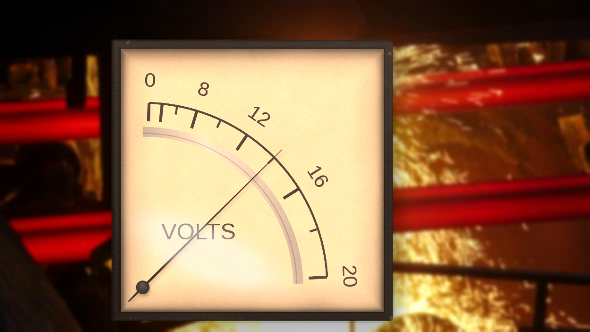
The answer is 14 V
